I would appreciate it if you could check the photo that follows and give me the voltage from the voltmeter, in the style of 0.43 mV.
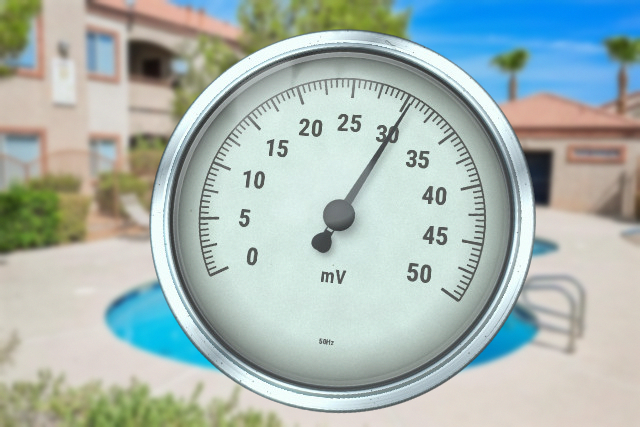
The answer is 30.5 mV
